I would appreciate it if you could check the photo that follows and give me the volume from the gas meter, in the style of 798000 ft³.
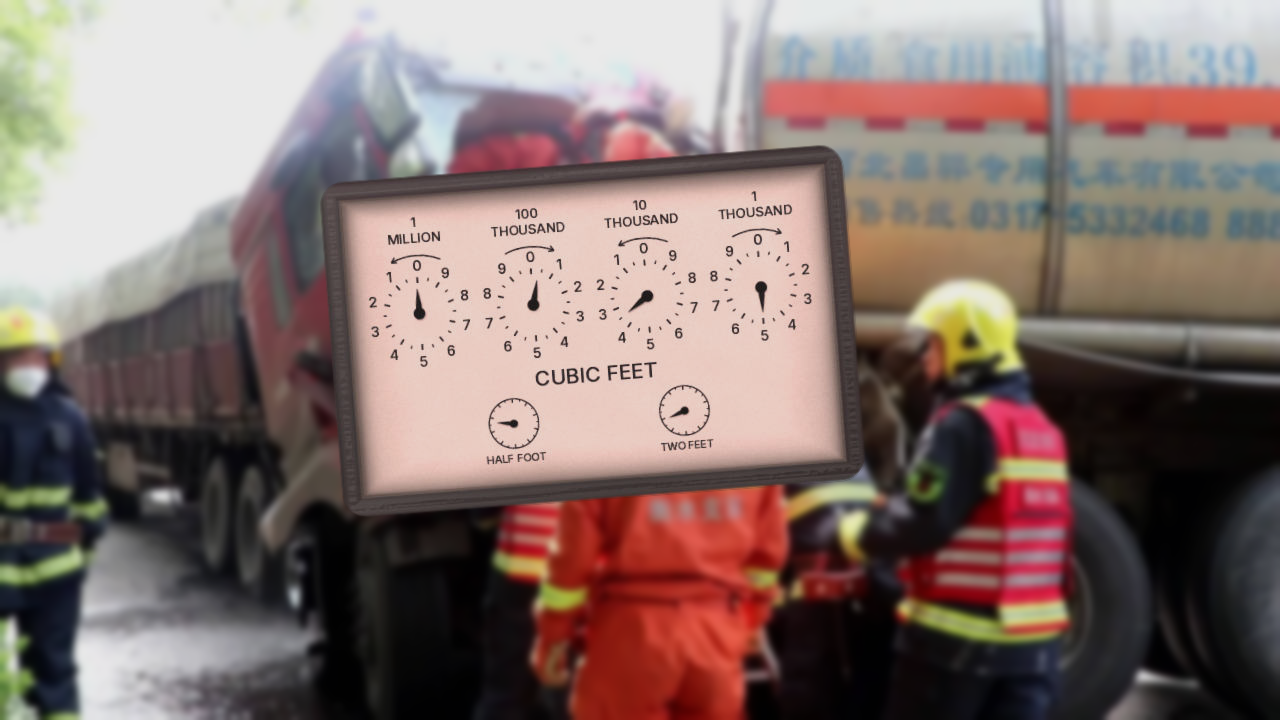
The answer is 3500 ft³
